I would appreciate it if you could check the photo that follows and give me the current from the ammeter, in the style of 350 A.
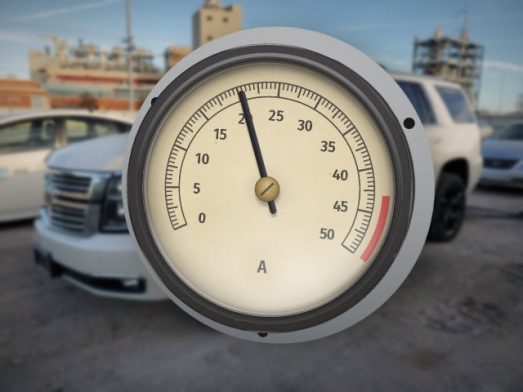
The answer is 20.5 A
